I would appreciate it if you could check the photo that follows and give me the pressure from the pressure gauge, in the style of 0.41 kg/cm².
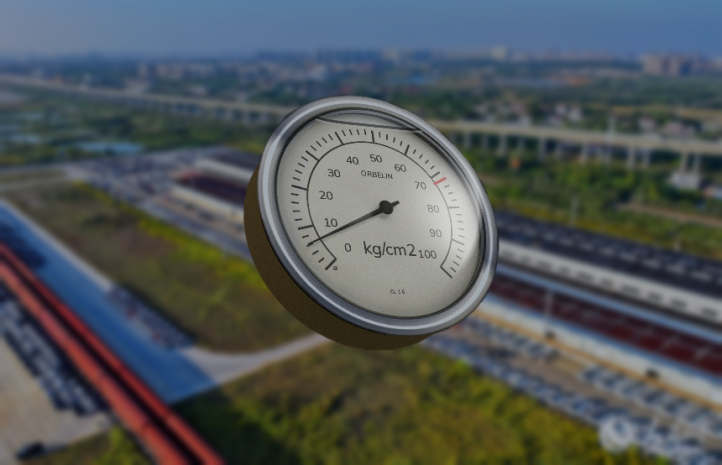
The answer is 6 kg/cm²
